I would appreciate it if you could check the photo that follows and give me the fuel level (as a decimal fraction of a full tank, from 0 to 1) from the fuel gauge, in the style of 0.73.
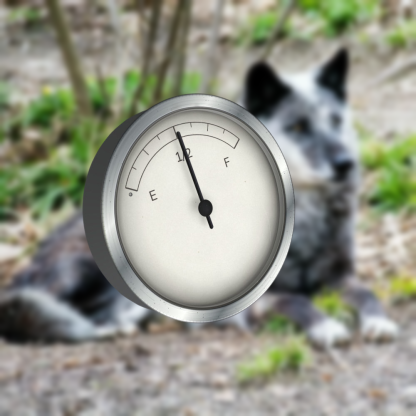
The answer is 0.5
